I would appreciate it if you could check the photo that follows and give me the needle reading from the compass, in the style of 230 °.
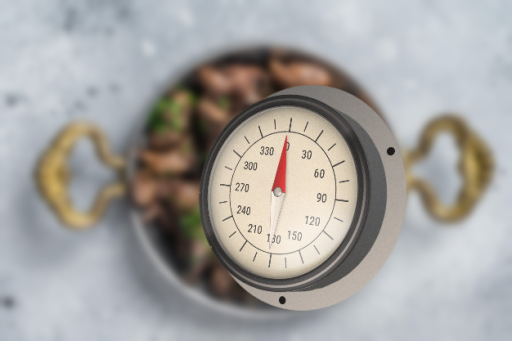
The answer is 0 °
